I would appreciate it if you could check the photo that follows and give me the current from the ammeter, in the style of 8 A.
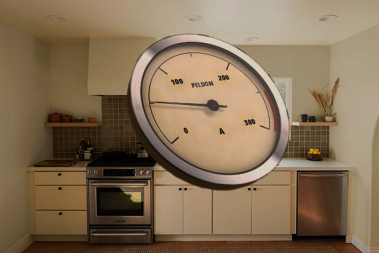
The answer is 50 A
